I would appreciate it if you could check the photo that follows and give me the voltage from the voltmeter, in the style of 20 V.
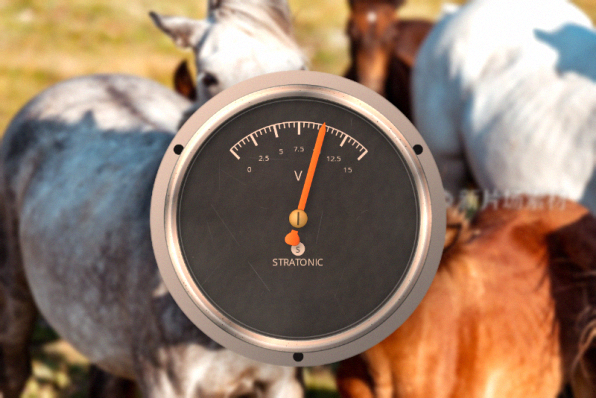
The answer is 10 V
